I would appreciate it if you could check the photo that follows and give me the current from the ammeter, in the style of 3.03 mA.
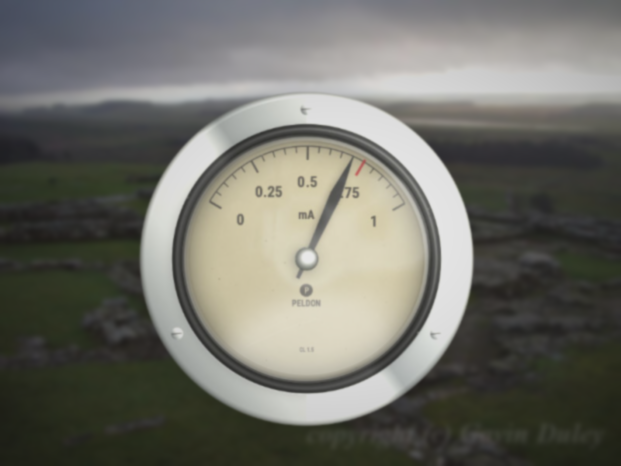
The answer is 0.7 mA
